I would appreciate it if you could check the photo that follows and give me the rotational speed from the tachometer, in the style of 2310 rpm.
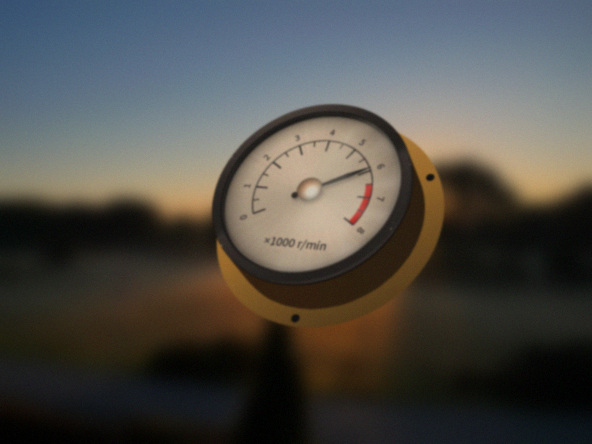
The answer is 6000 rpm
